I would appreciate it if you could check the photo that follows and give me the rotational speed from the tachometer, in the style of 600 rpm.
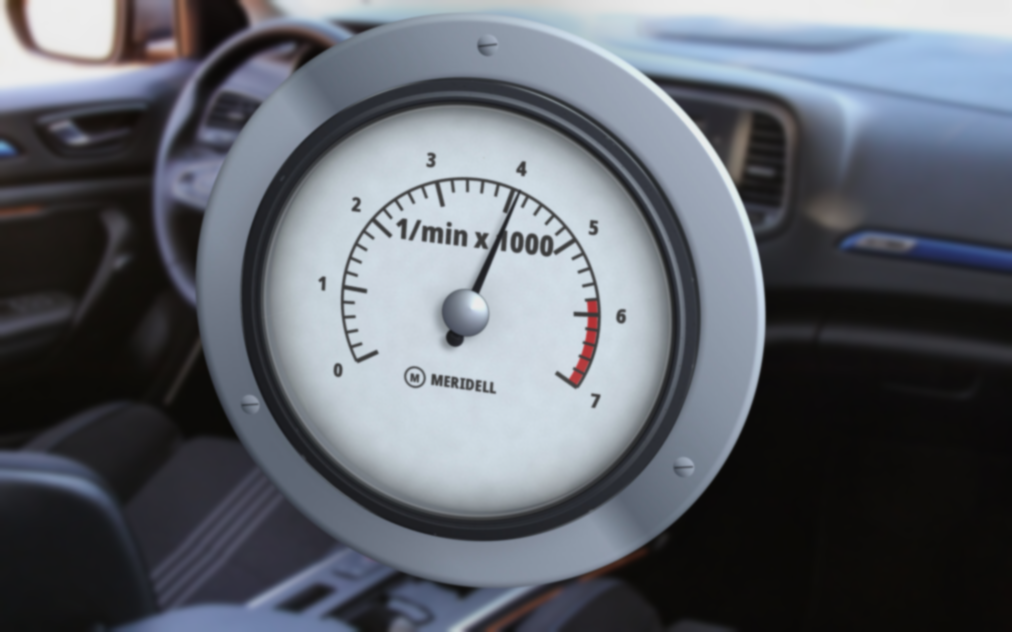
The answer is 4100 rpm
